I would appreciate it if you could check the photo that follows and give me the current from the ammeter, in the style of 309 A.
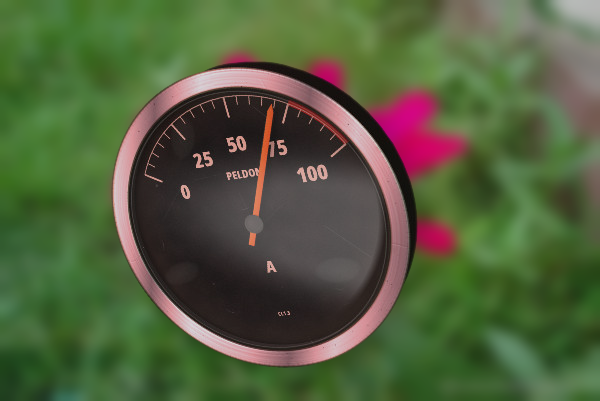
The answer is 70 A
